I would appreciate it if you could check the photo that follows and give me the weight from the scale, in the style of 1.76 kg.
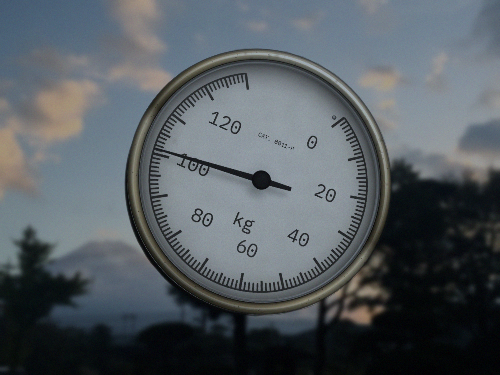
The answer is 101 kg
